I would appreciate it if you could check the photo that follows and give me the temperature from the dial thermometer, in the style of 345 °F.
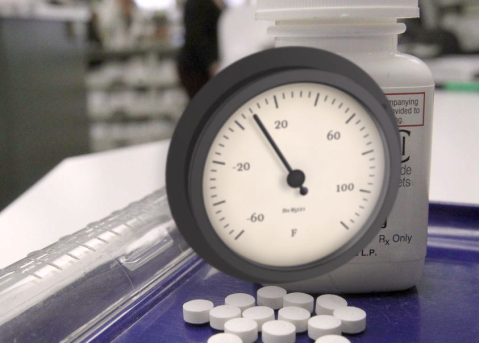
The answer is 8 °F
